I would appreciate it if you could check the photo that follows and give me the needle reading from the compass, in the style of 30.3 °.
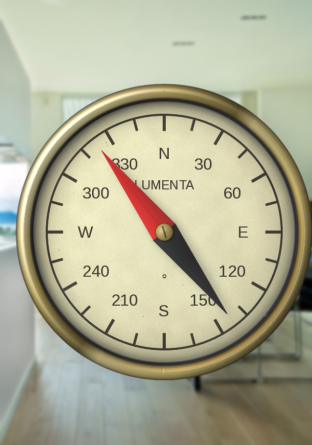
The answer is 322.5 °
